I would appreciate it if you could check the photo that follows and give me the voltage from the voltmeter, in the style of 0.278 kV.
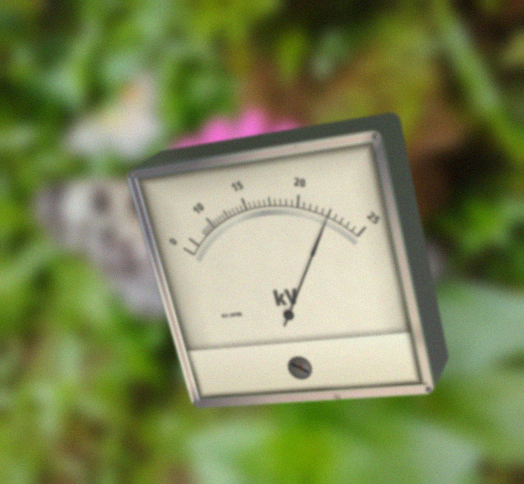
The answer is 22.5 kV
